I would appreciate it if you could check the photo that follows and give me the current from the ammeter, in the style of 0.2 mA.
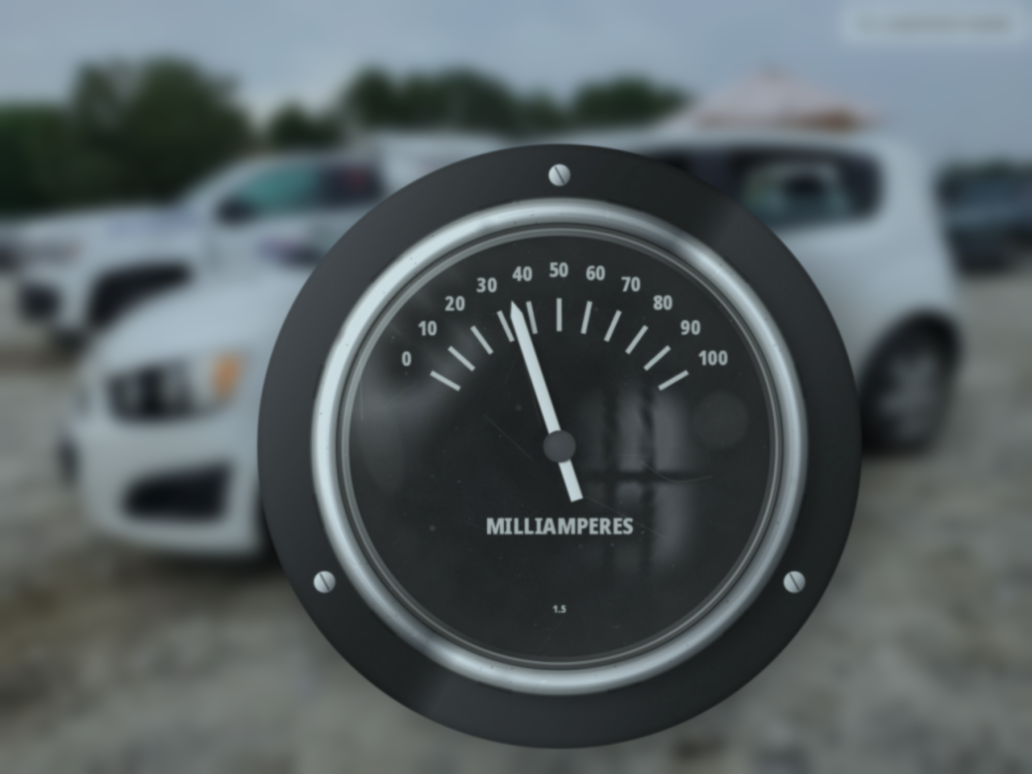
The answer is 35 mA
